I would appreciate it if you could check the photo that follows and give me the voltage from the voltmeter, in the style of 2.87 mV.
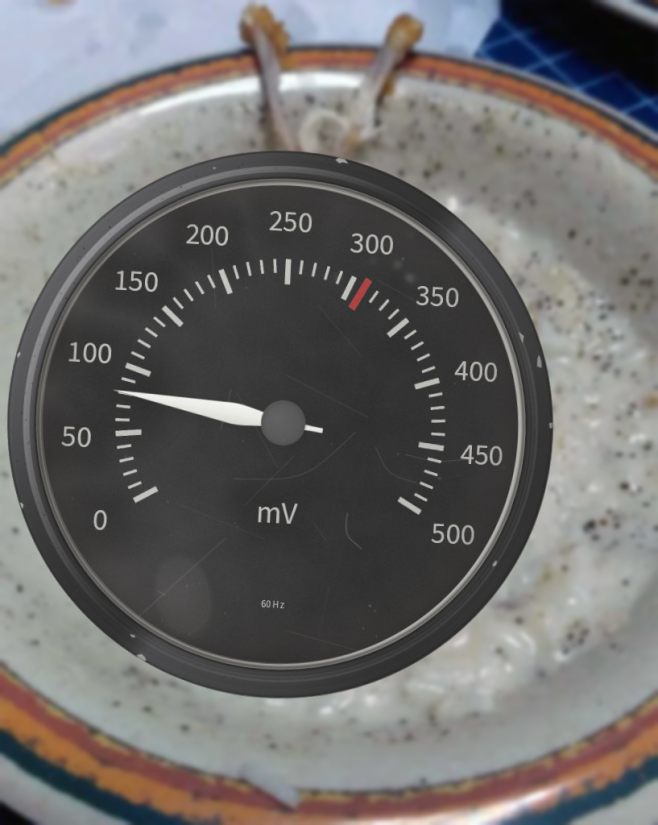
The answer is 80 mV
